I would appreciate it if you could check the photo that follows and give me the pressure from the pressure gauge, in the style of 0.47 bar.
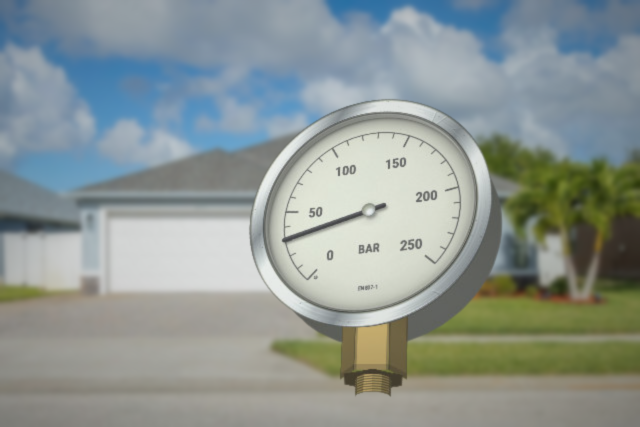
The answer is 30 bar
